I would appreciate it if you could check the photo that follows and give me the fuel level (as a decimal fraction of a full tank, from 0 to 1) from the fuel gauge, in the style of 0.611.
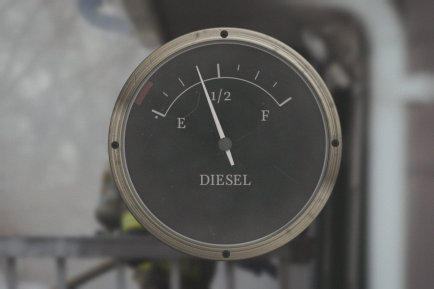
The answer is 0.375
